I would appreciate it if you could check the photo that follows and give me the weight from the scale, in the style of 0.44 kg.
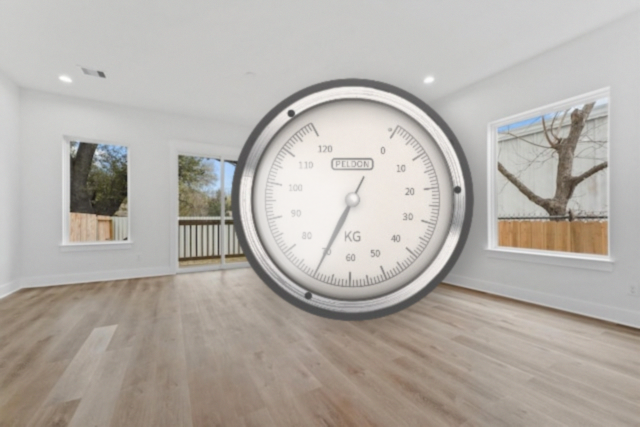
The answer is 70 kg
